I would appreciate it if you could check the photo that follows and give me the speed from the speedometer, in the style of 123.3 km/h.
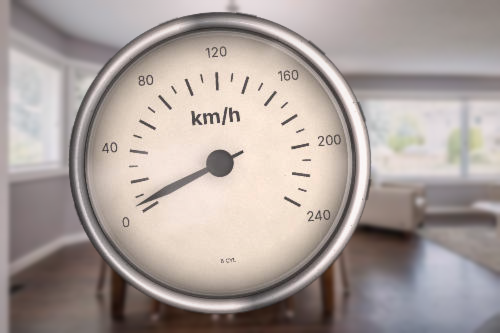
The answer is 5 km/h
